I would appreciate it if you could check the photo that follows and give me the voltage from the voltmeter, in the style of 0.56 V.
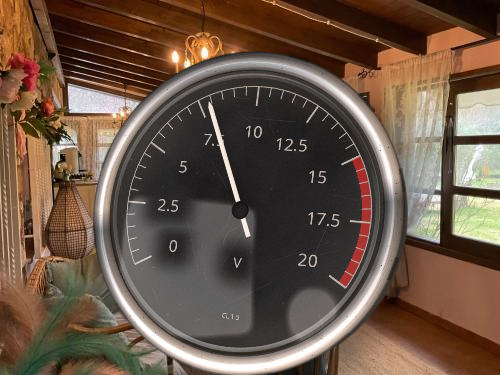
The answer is 8 V
